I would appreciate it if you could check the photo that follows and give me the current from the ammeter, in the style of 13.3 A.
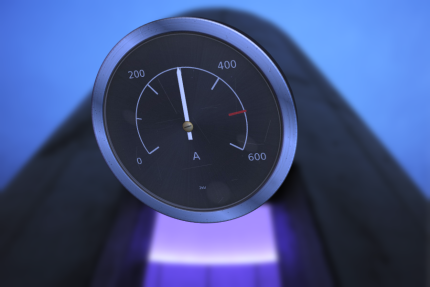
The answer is 300 A
